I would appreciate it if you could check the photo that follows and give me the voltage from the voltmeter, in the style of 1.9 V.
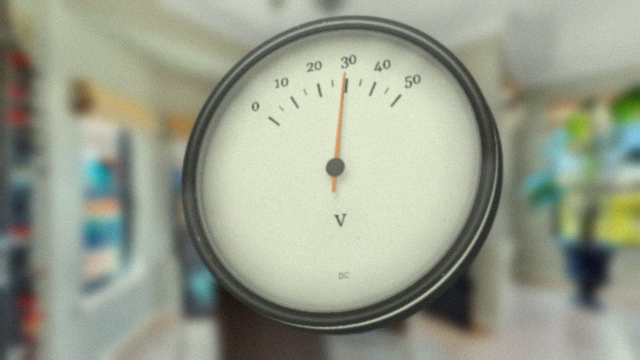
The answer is 30 V
